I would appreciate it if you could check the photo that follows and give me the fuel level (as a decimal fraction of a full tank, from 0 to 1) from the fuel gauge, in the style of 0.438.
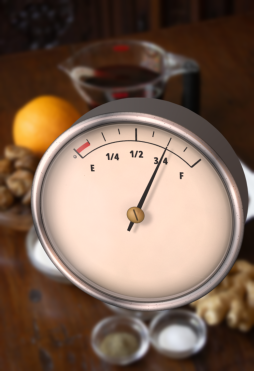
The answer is 0.75
